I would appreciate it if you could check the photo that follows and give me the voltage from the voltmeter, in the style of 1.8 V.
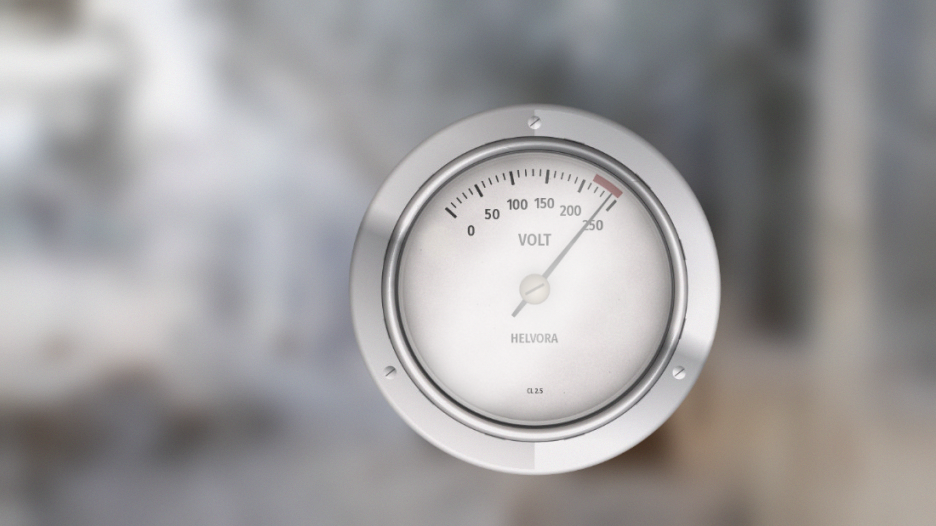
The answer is 240 V
